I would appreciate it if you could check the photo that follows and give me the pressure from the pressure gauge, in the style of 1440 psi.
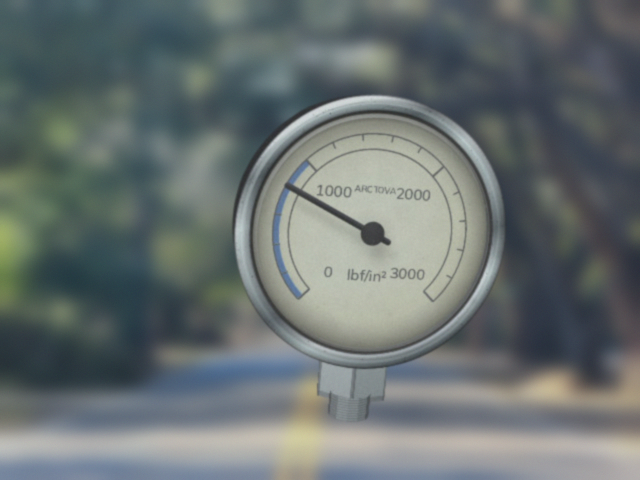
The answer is 800 psi
